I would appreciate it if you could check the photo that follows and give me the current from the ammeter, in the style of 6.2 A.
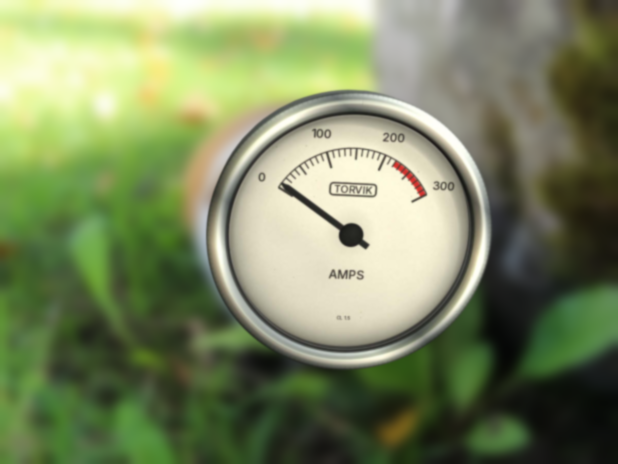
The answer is 10 A
